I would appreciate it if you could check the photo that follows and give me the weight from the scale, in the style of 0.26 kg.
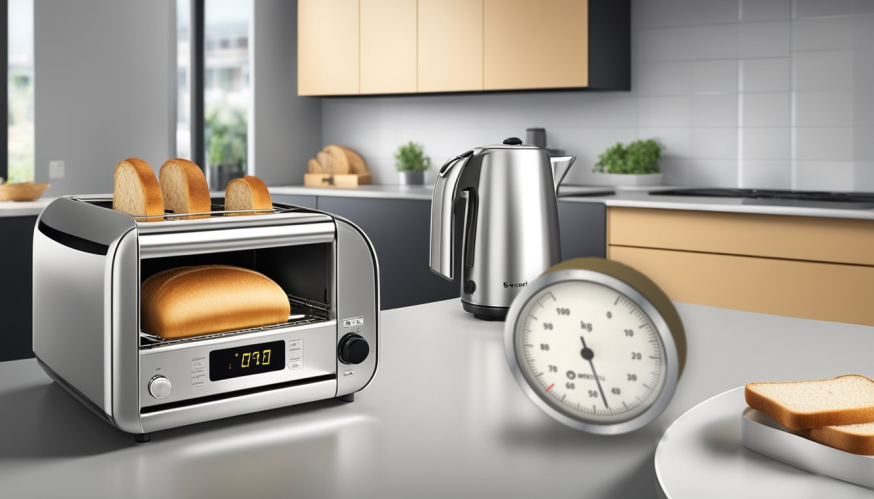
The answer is 45 kg
